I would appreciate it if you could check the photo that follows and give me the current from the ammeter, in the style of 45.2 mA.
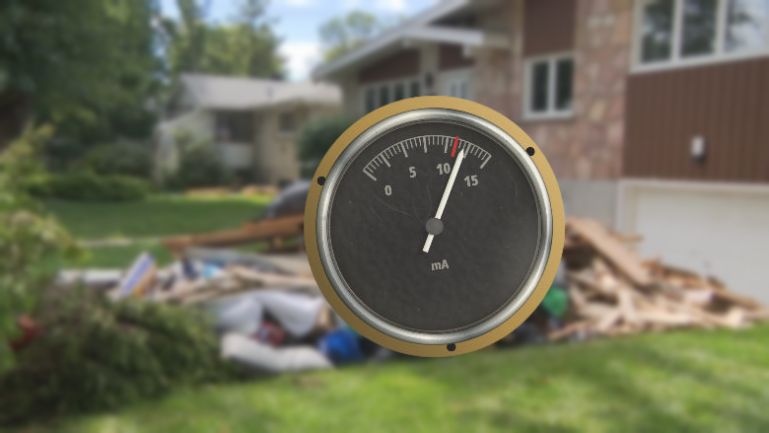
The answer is 12 mA
